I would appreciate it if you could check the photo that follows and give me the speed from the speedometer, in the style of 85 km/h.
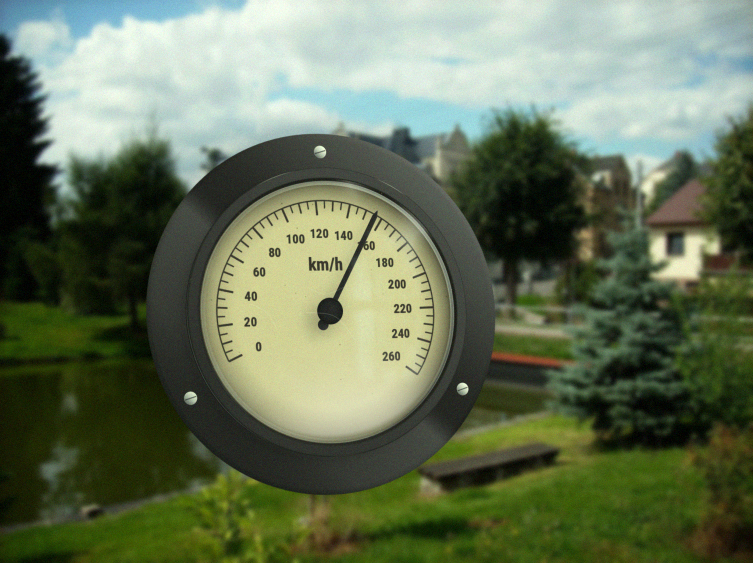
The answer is 155 km/h
